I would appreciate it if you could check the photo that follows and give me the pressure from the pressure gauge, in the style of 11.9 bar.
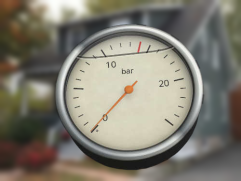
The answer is 0 bar
